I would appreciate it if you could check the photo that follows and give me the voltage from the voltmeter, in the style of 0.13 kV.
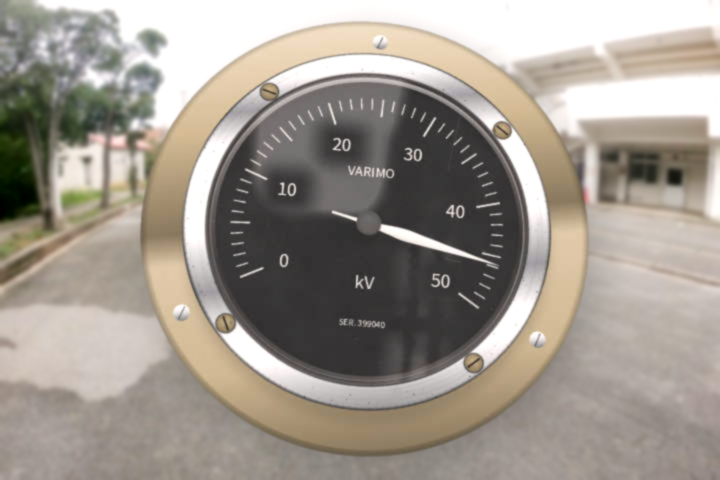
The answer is 46 kV
